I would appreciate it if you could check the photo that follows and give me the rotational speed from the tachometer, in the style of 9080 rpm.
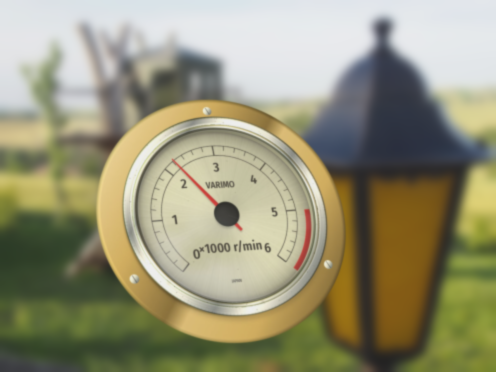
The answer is 2200 rpm
